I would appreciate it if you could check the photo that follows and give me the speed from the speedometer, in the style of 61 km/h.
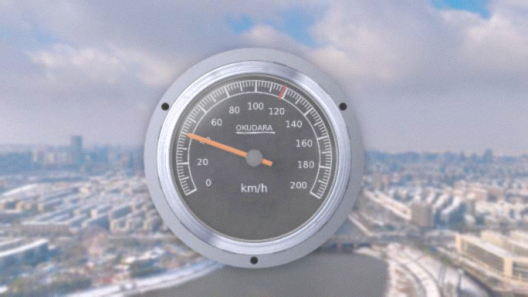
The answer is 40 km/h
